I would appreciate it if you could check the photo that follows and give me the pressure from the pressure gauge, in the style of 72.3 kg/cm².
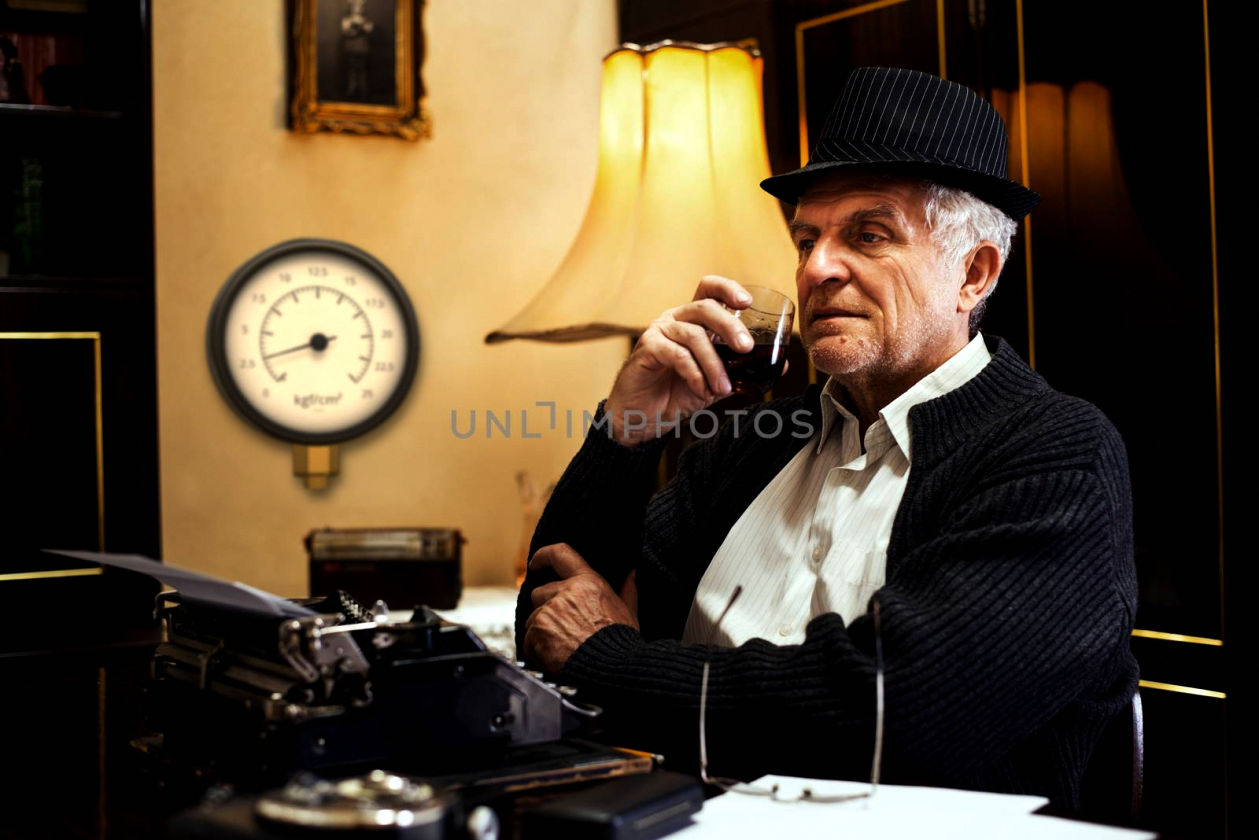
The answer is 2.5 kg/cm²
